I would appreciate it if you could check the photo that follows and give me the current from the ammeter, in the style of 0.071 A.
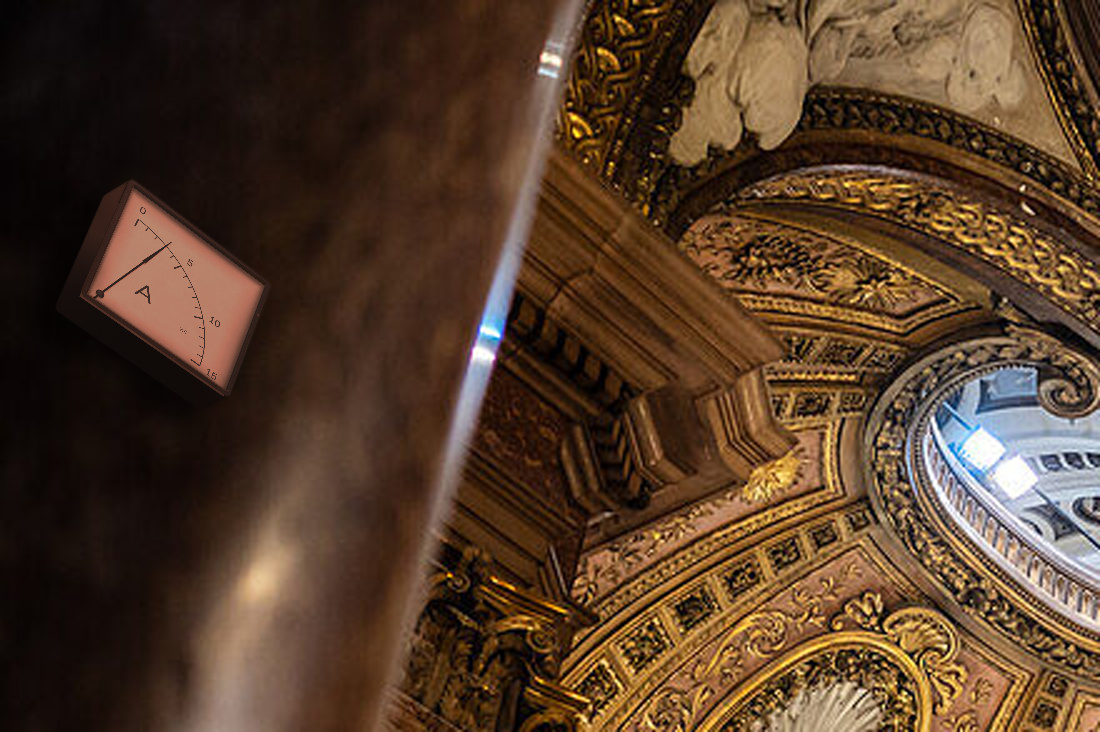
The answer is 3 A
